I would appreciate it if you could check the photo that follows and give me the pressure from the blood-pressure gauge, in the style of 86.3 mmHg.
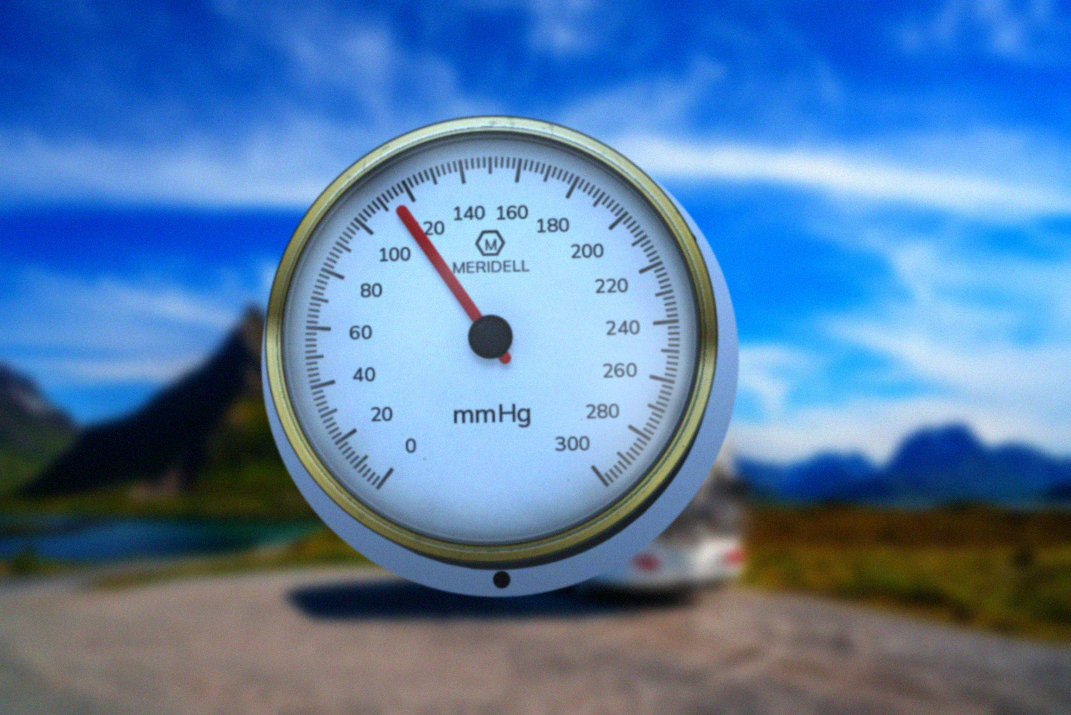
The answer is 114 mmHg
